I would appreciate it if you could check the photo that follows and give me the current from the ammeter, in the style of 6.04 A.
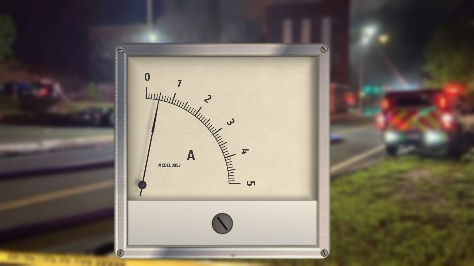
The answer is 0.5 A
